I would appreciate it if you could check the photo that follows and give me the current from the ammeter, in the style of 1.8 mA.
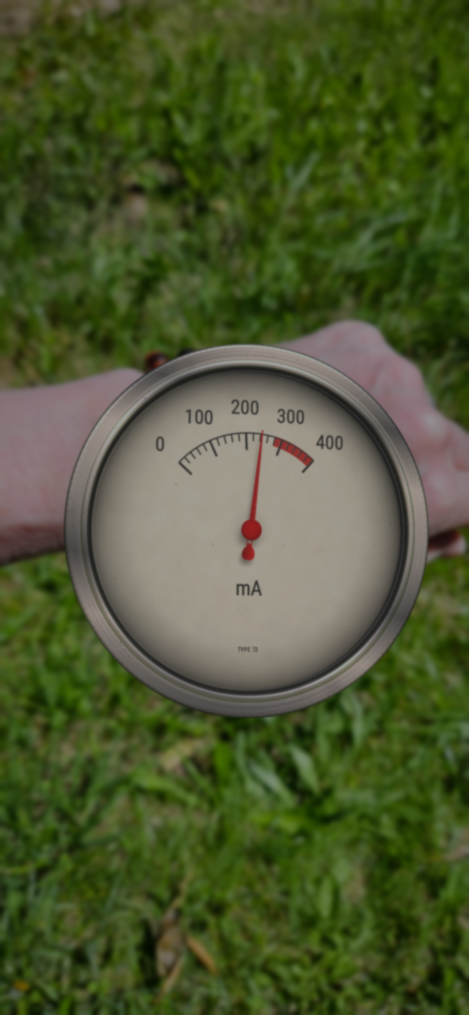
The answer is 240 mA
